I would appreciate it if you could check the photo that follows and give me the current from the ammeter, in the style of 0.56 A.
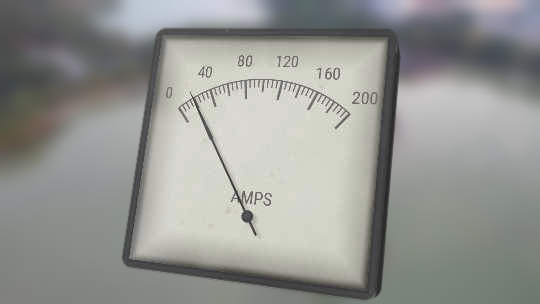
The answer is 20 A
